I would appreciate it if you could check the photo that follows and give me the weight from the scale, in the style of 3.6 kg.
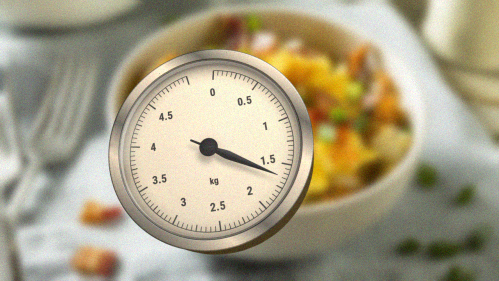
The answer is 1.65 kg
